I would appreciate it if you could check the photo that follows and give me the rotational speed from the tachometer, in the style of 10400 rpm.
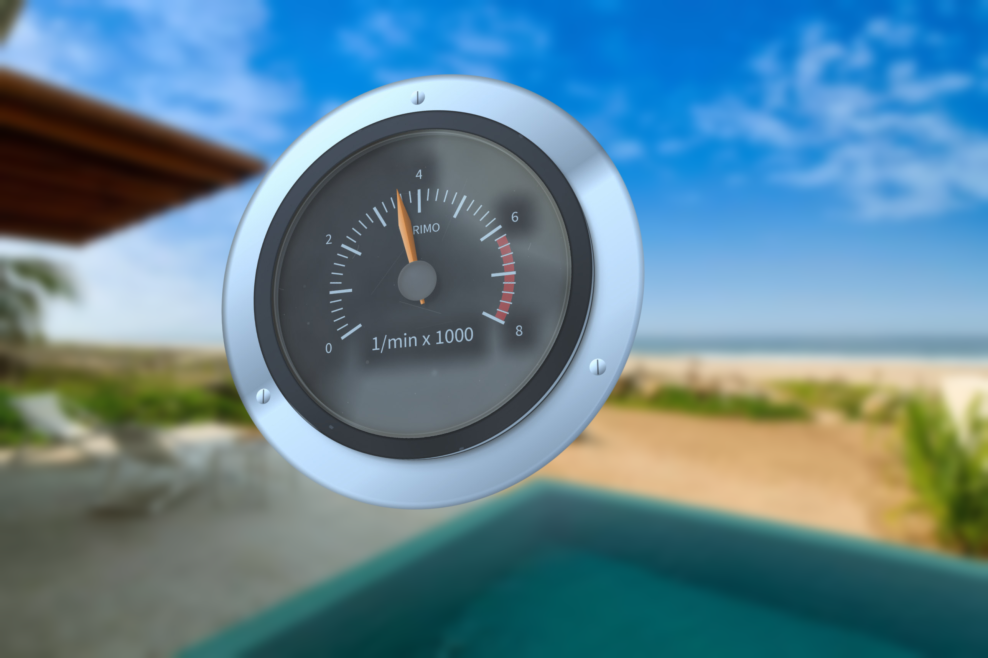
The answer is 3600 rpm
